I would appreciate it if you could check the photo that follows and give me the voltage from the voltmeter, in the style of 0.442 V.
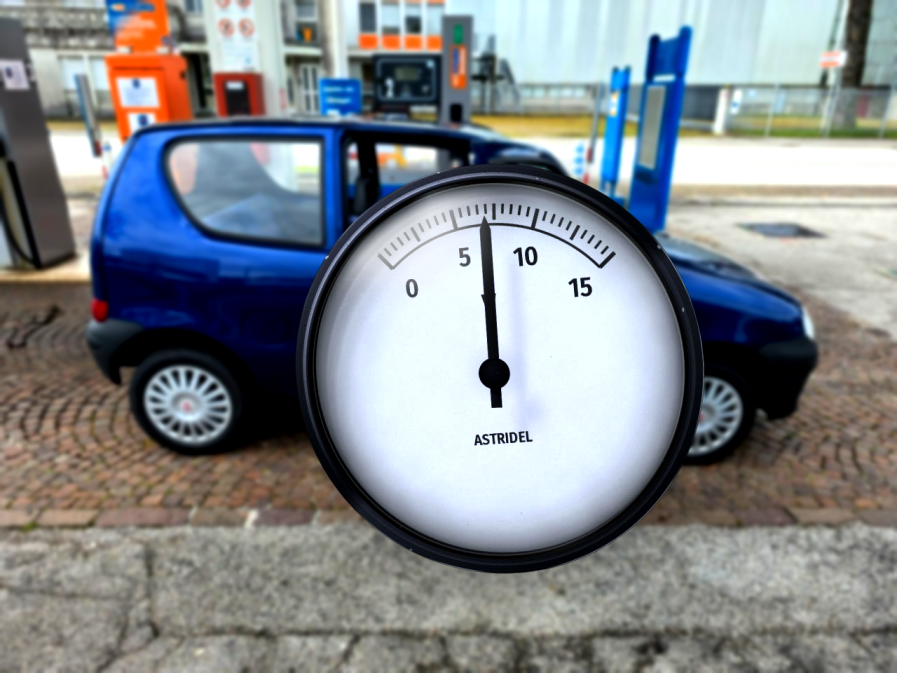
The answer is 7 V
